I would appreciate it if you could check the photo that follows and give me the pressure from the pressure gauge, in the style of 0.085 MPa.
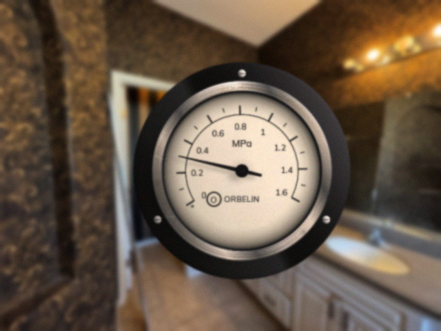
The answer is 0.3 MPa
